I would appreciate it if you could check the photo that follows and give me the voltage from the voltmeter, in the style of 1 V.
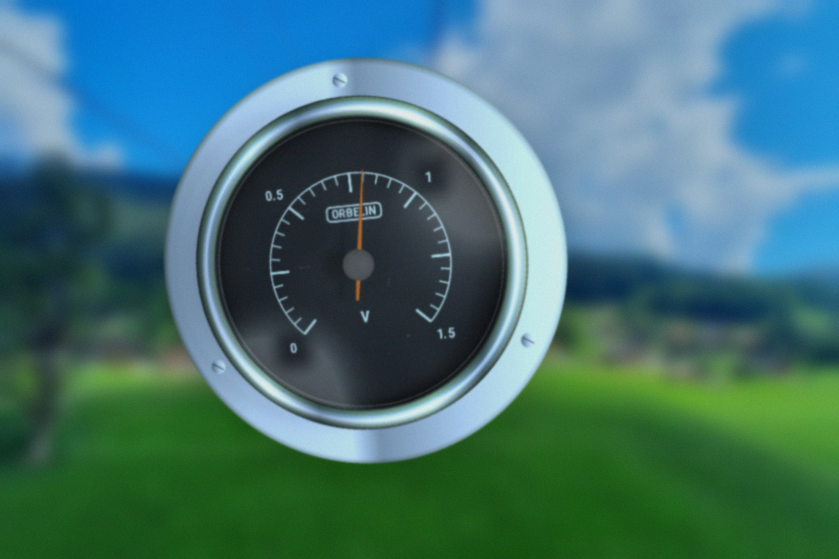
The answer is 0.8 V
